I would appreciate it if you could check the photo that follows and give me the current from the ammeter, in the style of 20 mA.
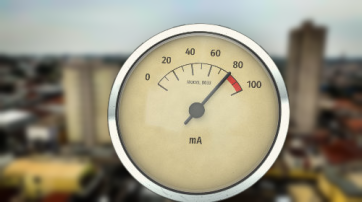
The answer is 80 mA
